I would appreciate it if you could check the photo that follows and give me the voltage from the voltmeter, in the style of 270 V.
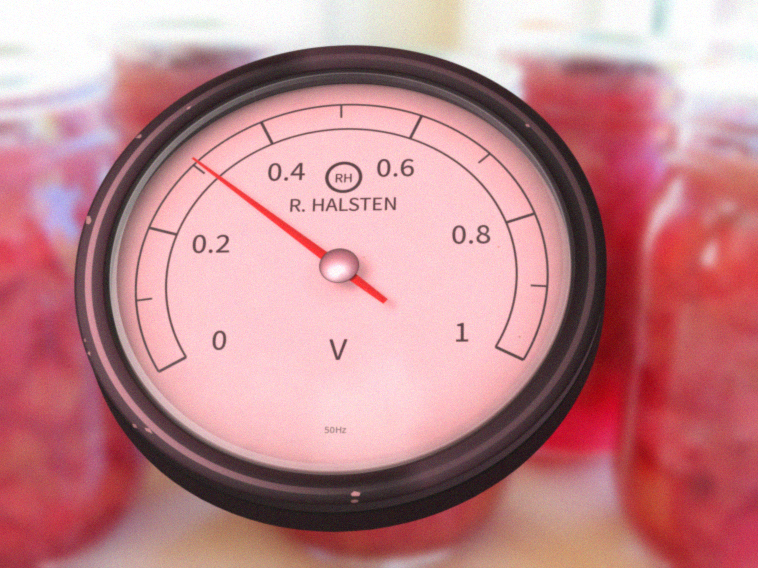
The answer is 0.3 V
